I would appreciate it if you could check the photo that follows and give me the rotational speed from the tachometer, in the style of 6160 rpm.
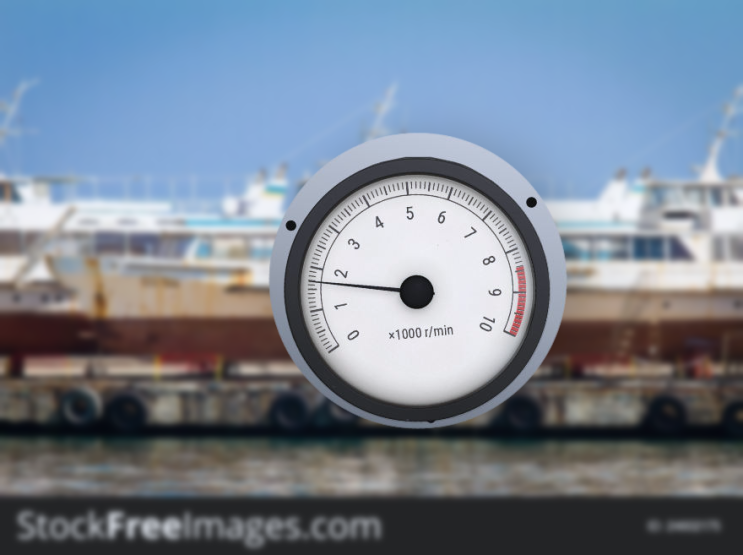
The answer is 1700 rpm
